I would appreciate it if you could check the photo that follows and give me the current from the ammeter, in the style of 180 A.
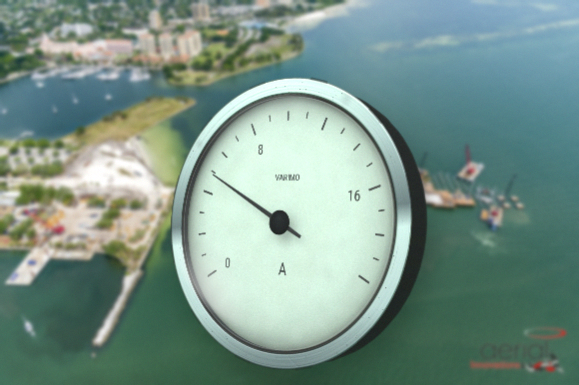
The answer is 5 A
